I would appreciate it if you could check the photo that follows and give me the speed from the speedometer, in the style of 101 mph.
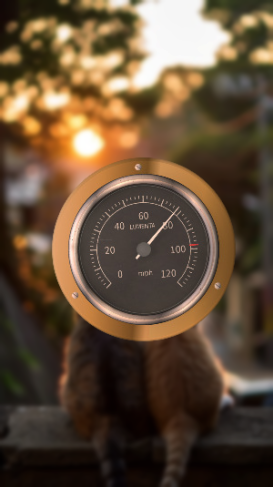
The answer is 78 mph
